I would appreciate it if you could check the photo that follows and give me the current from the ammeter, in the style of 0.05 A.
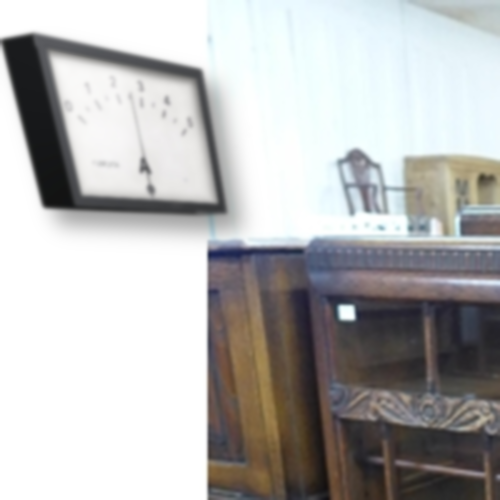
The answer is 2.5 A
